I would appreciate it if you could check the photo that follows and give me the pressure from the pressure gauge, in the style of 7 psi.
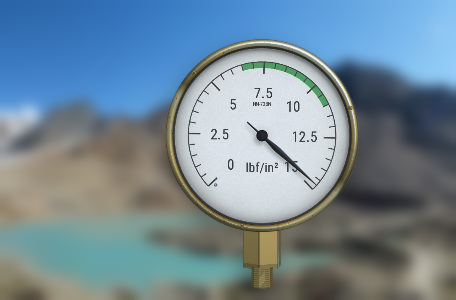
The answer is 14.75 psi
